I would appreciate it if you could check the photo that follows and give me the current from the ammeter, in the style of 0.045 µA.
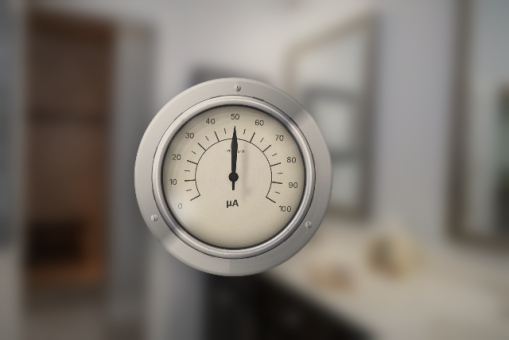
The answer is 50 µA
